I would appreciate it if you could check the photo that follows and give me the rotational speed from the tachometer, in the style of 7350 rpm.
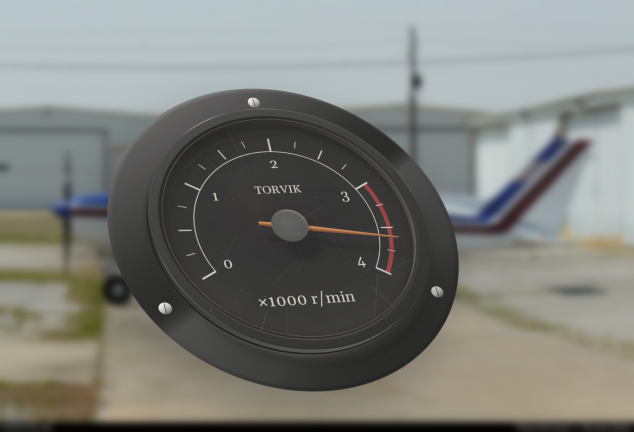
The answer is 3625 rpm
